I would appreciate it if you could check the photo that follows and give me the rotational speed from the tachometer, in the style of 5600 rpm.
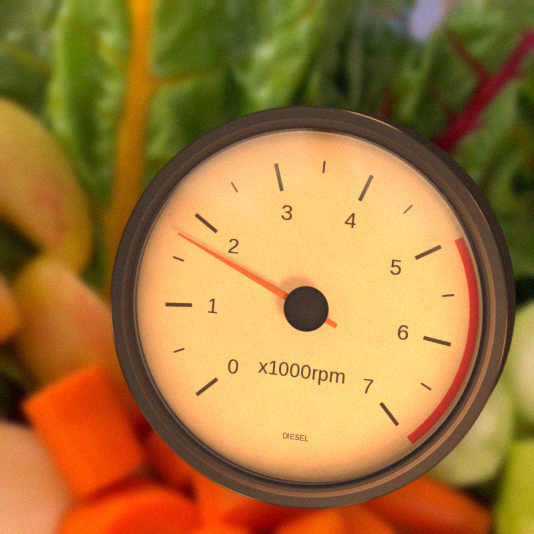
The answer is 1750 rpm
